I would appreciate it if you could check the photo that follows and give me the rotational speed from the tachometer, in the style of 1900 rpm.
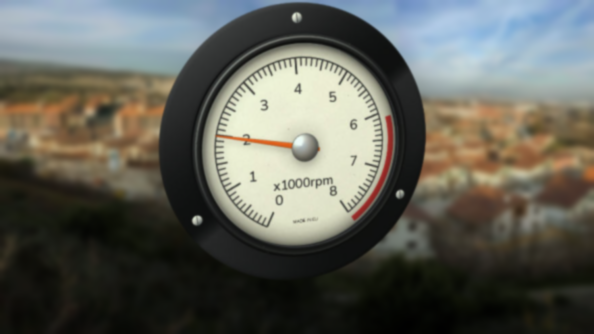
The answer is 2000 rpm
